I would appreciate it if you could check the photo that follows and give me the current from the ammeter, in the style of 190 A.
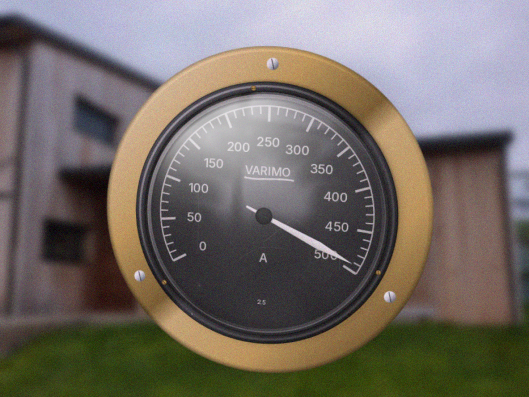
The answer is 490 A
